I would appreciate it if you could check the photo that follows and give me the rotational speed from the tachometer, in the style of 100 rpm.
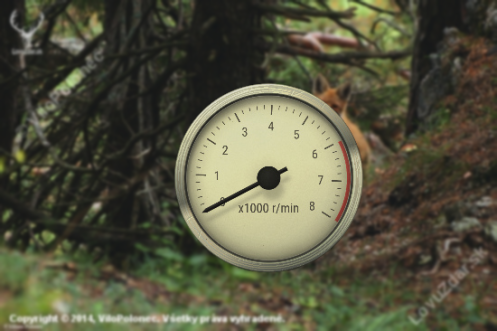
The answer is 0 rpm
